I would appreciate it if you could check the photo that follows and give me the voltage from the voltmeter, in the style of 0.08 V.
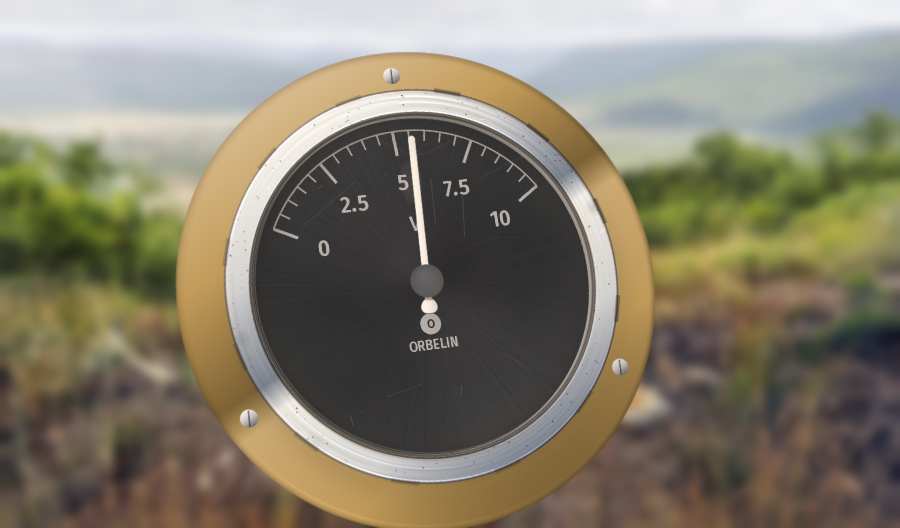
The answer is 5.5 V
